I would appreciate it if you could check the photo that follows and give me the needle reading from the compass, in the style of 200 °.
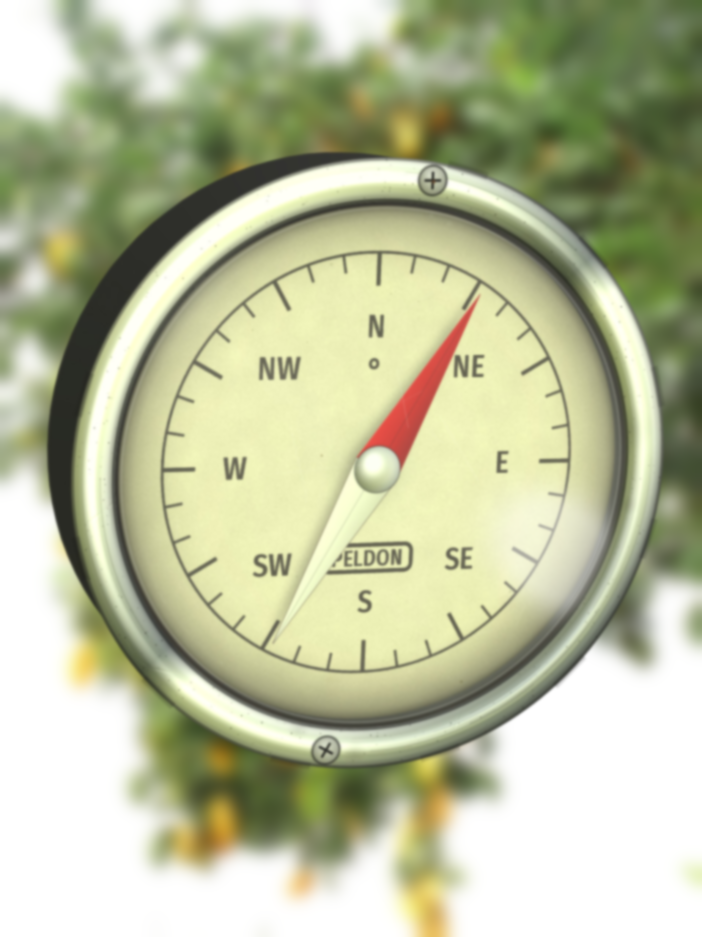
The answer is 30 °
